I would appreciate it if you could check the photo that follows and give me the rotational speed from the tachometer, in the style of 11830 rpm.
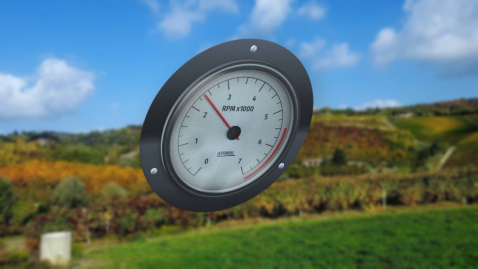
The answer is 2375 rpm
